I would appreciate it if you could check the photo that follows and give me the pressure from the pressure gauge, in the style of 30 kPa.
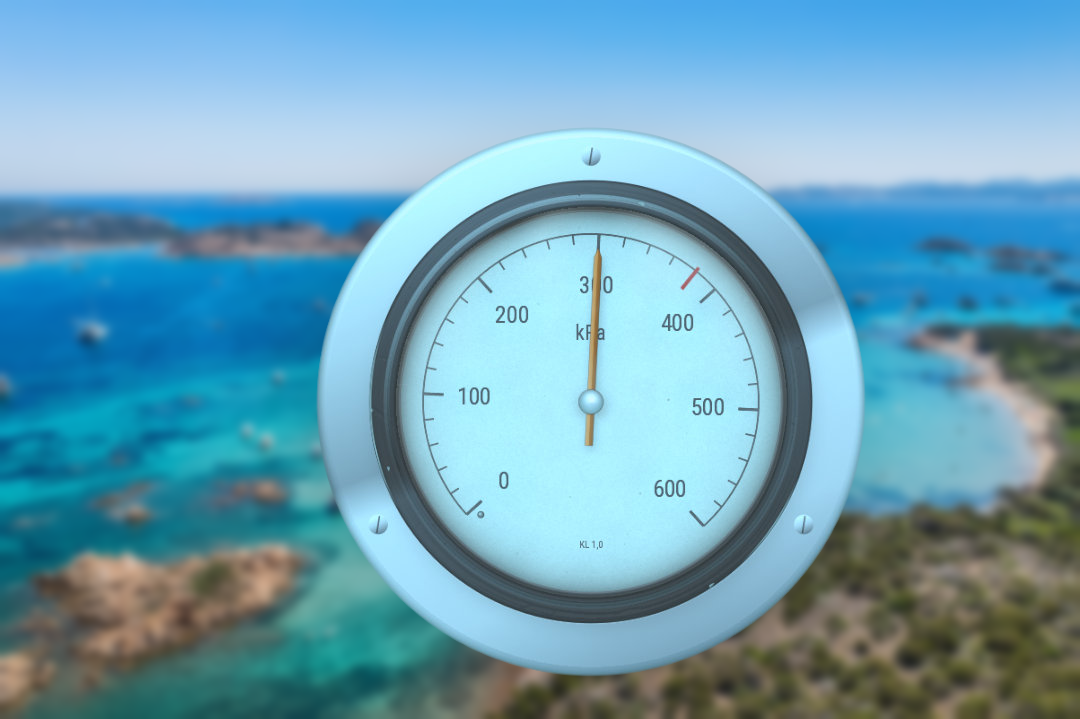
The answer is 300 kPa
